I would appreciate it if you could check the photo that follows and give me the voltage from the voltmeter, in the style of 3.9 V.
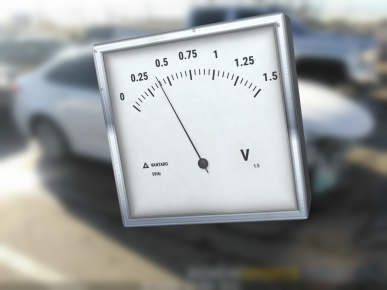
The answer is 0.4 V
